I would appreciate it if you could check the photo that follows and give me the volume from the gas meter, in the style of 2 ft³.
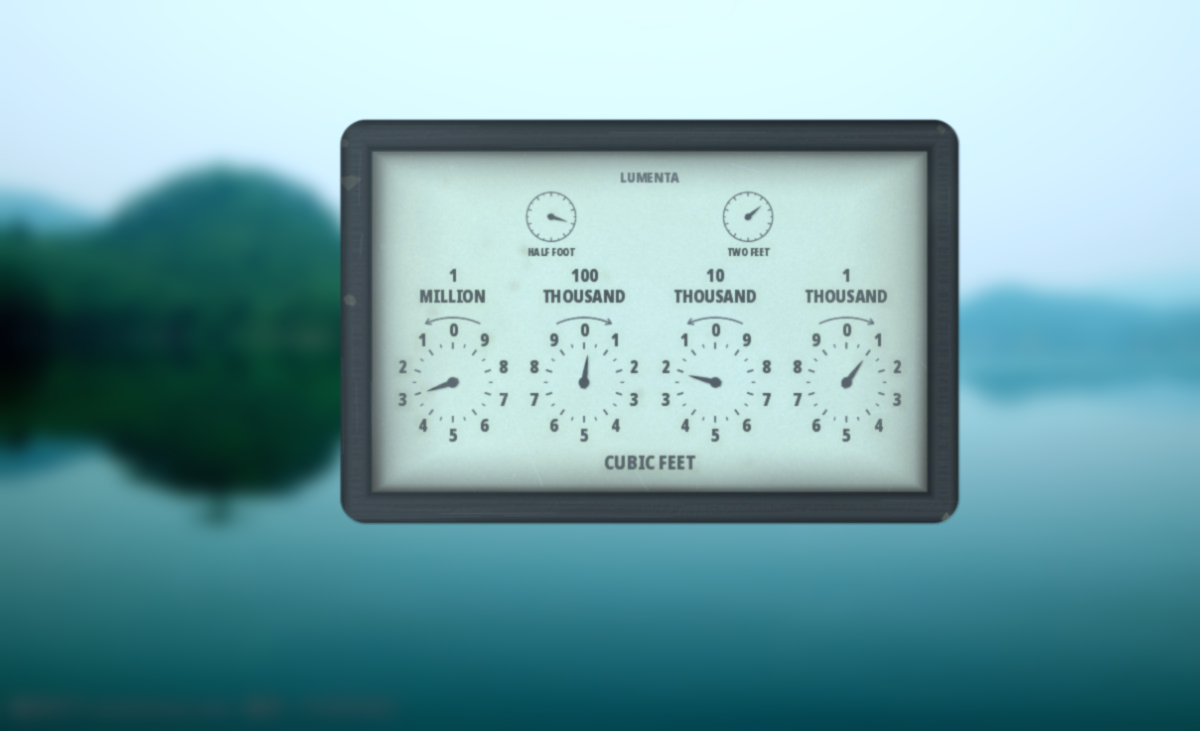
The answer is 302100 ft³
